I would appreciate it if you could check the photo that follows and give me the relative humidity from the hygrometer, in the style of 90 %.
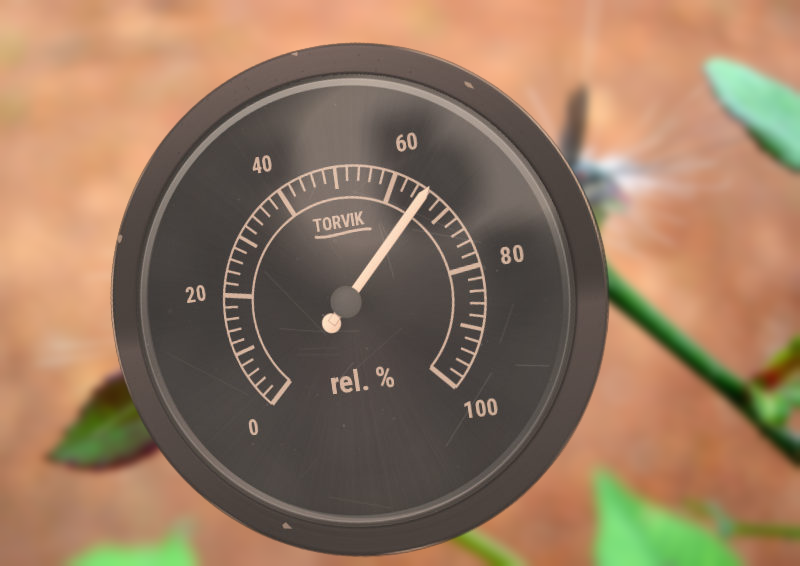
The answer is 66 %
